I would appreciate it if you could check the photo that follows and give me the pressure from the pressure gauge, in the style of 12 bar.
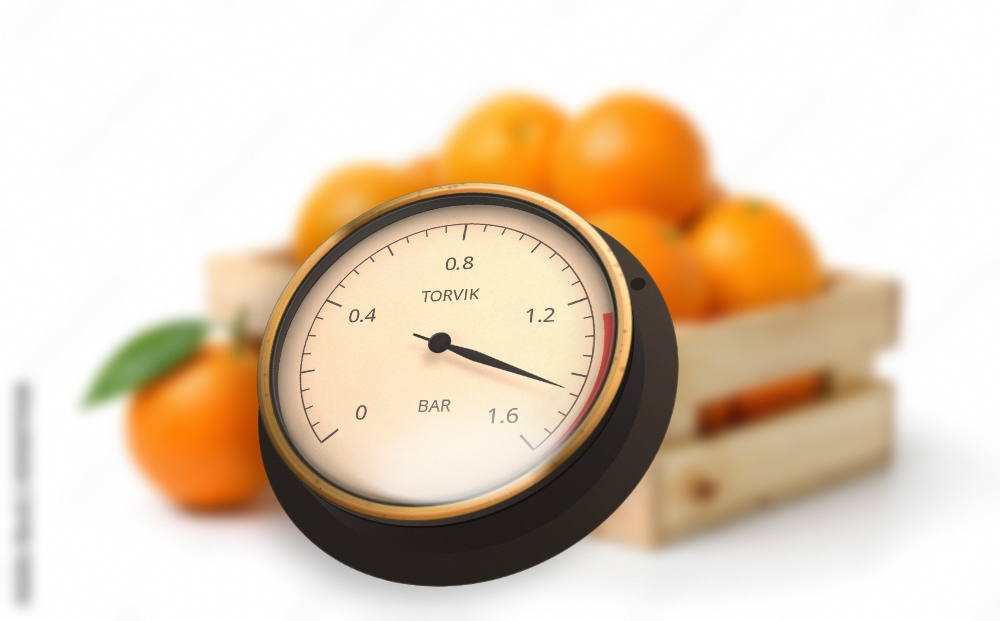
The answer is 1.45 bar
